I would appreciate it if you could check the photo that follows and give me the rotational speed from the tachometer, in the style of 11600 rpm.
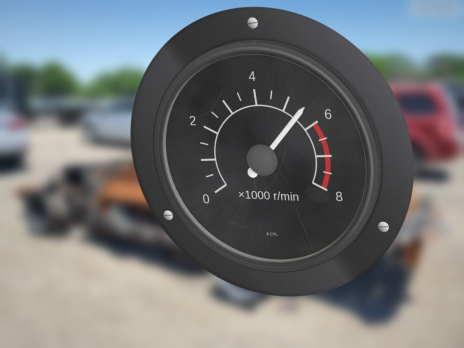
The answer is 5500 rpm
